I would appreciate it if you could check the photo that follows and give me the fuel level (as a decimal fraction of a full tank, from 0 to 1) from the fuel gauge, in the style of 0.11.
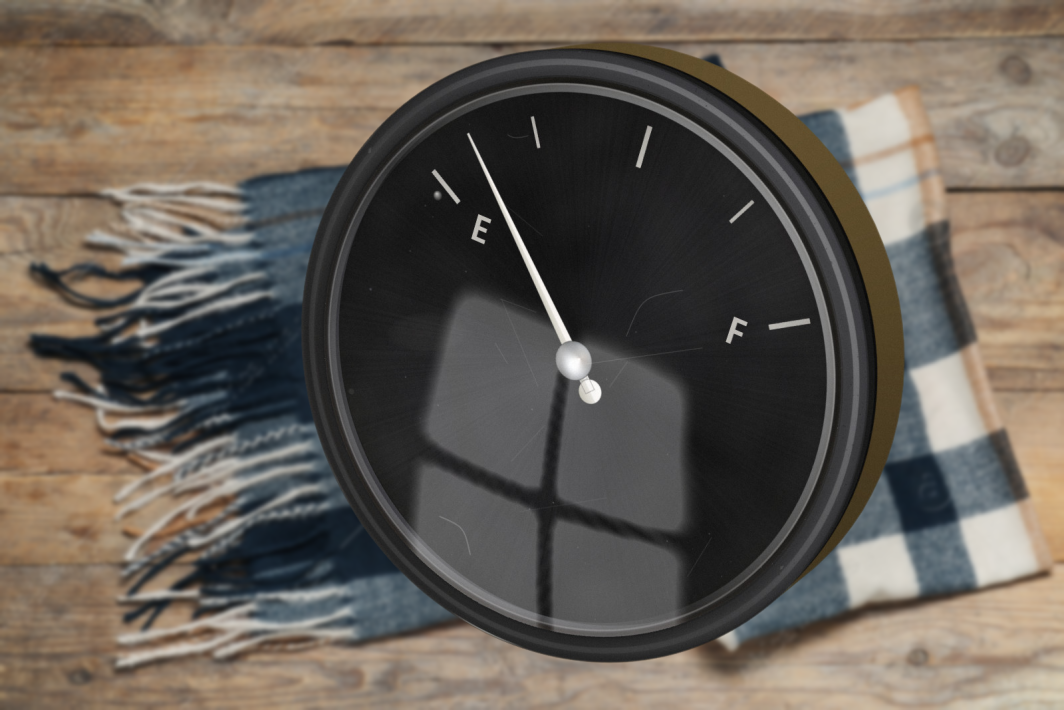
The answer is 0.125
